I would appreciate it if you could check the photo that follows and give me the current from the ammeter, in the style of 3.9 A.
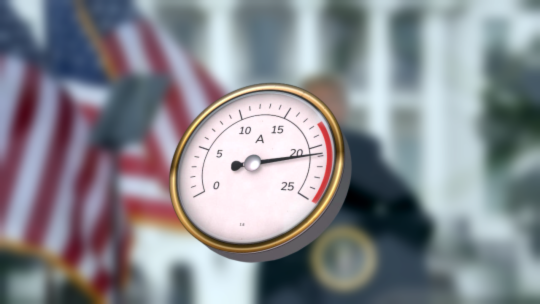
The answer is 21 A
